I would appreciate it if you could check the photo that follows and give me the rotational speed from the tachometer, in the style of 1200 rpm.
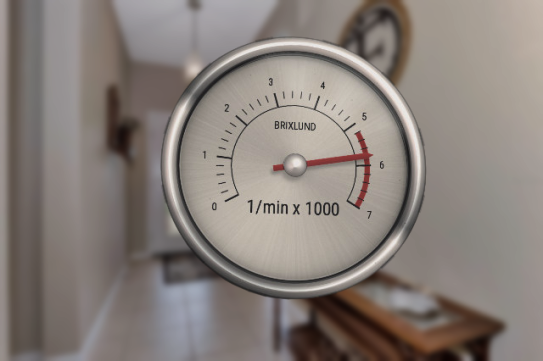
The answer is 5800 rpm
